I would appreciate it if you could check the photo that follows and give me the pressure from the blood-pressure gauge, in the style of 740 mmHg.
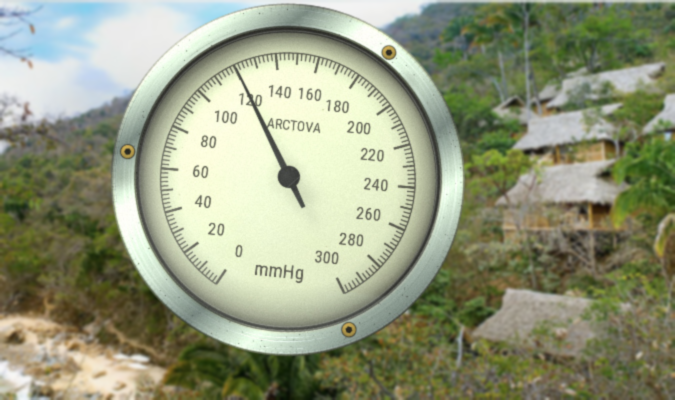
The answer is 120 mmHg
